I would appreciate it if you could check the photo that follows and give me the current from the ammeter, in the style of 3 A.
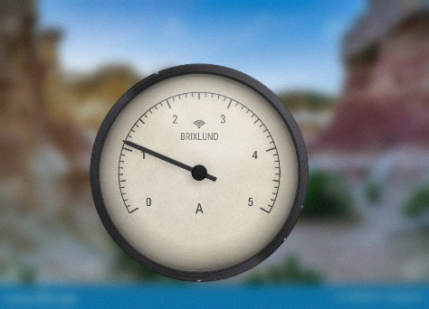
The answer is 1.1 A
